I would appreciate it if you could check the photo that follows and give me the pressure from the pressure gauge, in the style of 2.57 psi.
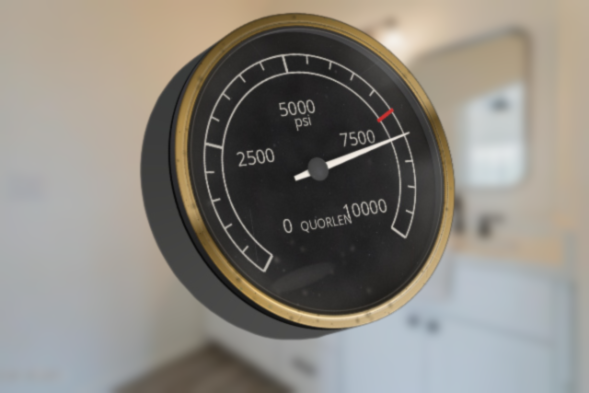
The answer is 8000 psi
